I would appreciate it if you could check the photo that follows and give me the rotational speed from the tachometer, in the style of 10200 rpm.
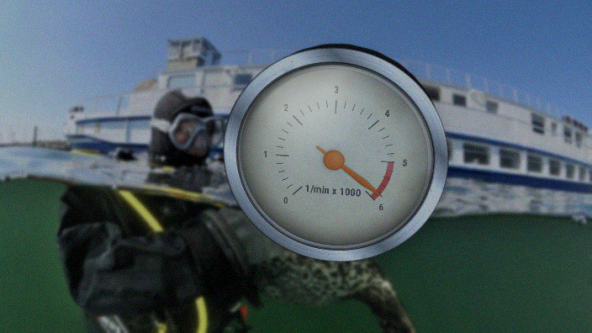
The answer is 5800 rpm
